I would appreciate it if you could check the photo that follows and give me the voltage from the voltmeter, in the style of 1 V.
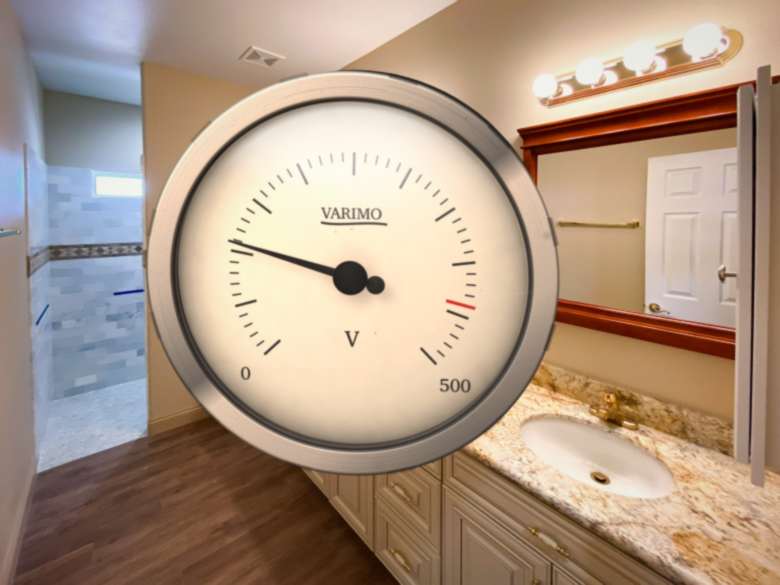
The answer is 110 V
